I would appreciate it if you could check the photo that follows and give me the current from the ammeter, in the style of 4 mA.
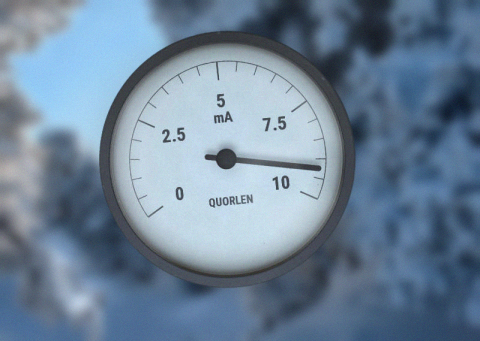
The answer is 9.25 mA
